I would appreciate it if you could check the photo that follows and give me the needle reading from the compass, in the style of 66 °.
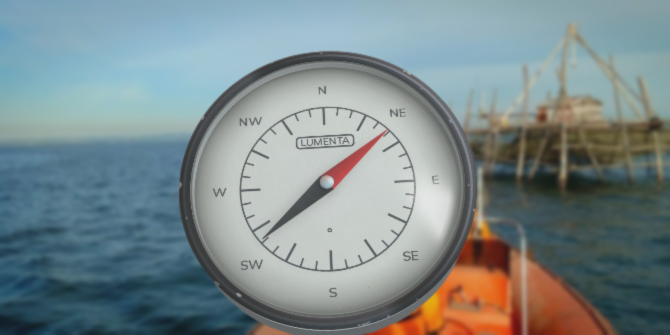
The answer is 50 °
